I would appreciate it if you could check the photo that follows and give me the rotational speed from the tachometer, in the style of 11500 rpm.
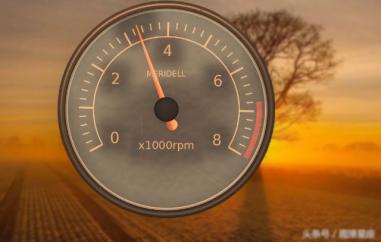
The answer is 3300 rpm
